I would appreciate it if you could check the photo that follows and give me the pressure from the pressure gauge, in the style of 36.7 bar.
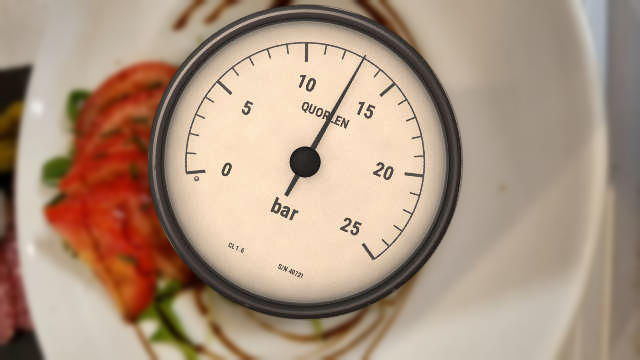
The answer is 13 bar
